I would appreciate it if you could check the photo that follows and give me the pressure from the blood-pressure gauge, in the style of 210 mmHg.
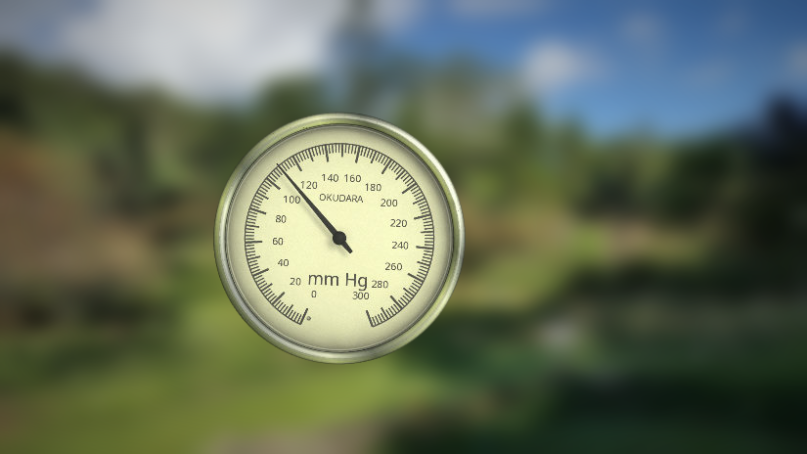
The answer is 110 mmHg
